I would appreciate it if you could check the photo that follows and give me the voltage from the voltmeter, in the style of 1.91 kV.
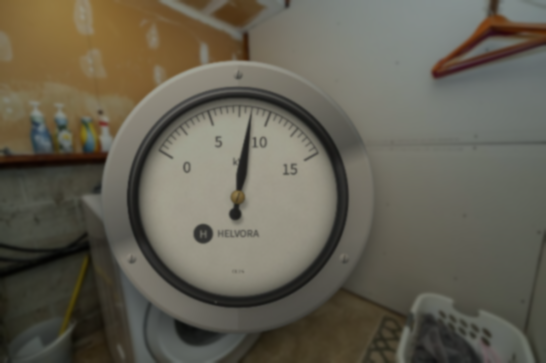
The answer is 8.5 kV
